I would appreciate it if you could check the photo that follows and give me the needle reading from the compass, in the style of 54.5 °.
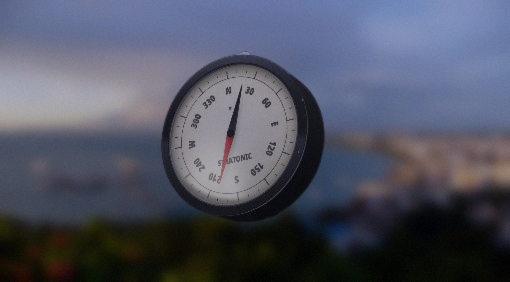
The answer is 200 °
